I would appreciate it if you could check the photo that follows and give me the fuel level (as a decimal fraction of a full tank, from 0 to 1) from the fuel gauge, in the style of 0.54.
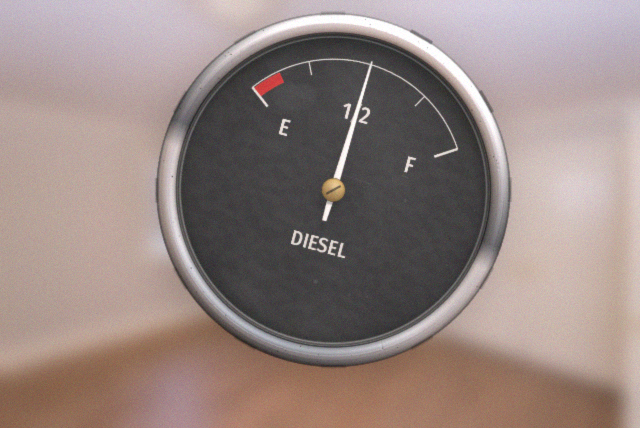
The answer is 0.5
